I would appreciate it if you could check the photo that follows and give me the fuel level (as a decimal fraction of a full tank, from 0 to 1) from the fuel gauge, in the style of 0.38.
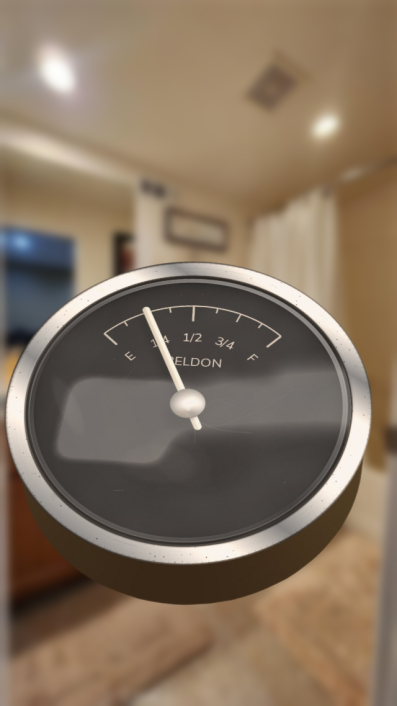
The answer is 0.25
